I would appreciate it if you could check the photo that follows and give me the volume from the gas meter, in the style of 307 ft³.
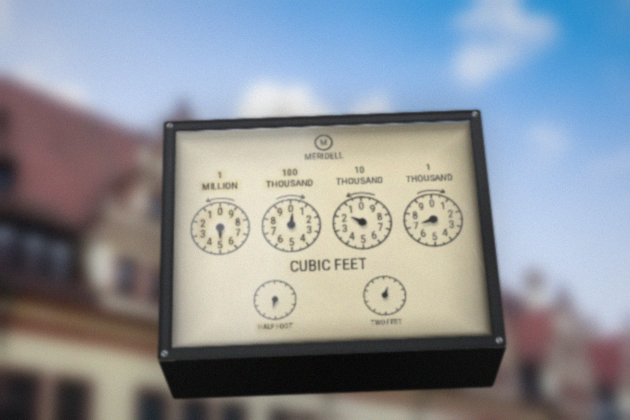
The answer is 501700 ft³
